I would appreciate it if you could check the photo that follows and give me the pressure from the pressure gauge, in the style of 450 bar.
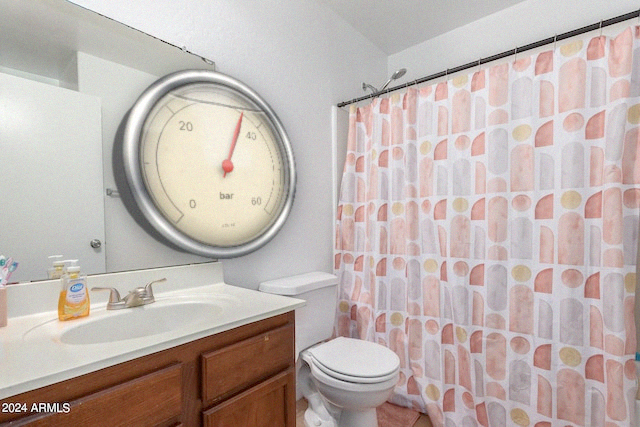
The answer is 35 bar
